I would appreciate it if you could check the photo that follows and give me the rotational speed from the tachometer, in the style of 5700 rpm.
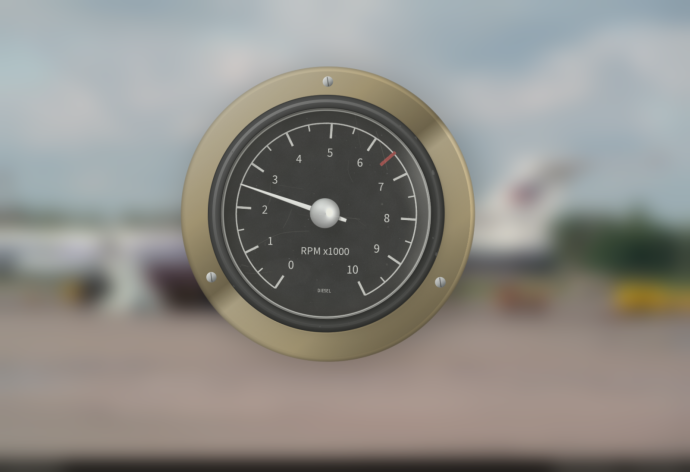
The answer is 2500 rpm
